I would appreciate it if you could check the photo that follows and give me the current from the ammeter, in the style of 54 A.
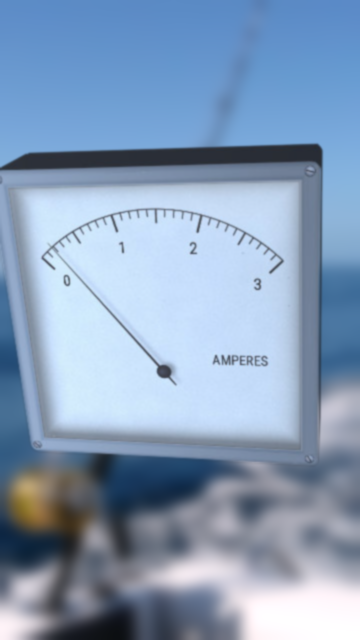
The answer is 0.2 A
